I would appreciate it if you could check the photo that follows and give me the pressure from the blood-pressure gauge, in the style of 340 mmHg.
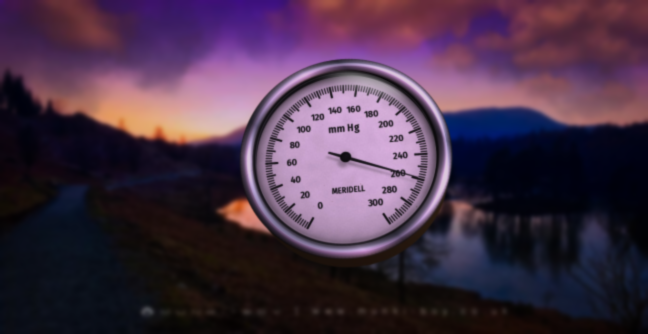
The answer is 260 mmHg
